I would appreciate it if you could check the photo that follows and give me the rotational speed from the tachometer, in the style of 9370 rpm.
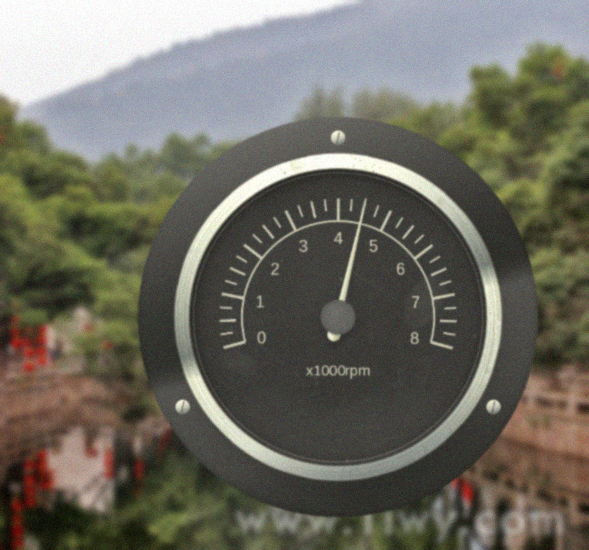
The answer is 4500 rpm
